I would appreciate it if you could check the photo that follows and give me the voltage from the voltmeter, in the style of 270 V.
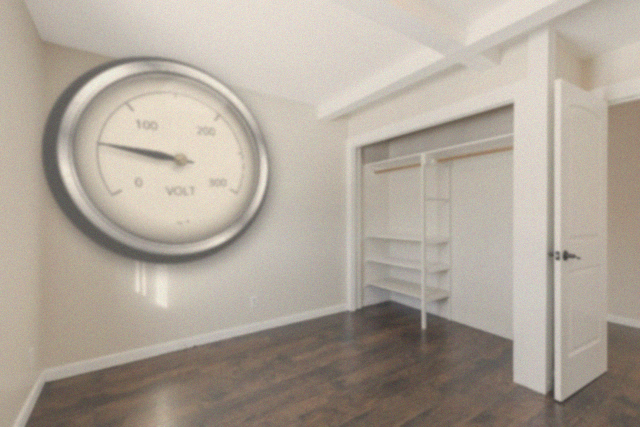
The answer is 50 V
